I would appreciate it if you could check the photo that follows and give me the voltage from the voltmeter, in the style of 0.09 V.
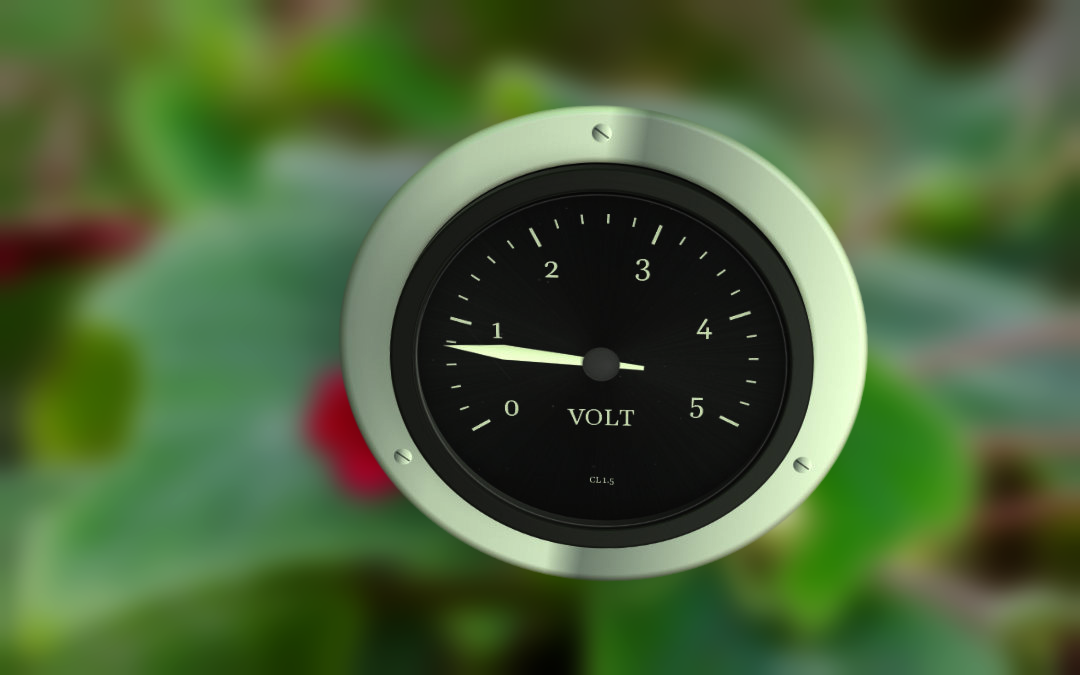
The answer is 0.8 V
